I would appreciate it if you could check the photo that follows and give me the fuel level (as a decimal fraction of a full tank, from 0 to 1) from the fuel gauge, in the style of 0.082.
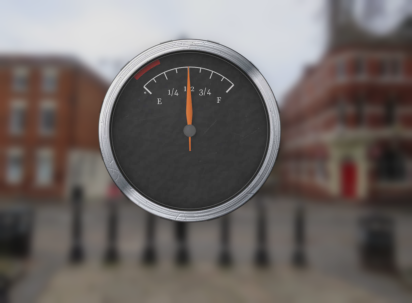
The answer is 0.5
